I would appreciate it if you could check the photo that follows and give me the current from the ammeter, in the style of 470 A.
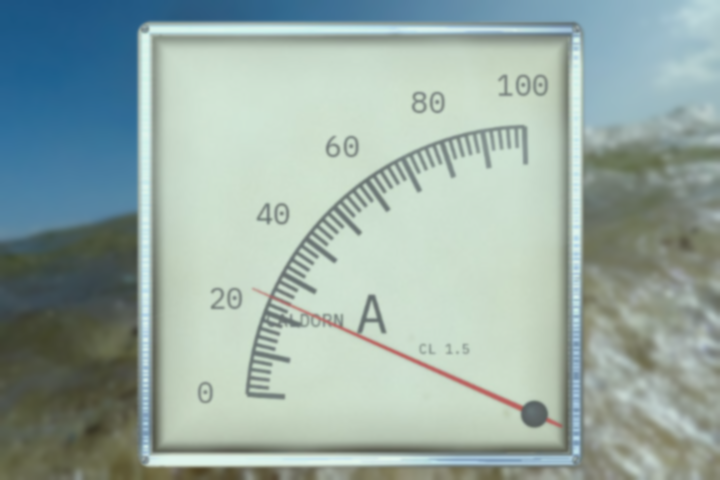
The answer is 24 A
